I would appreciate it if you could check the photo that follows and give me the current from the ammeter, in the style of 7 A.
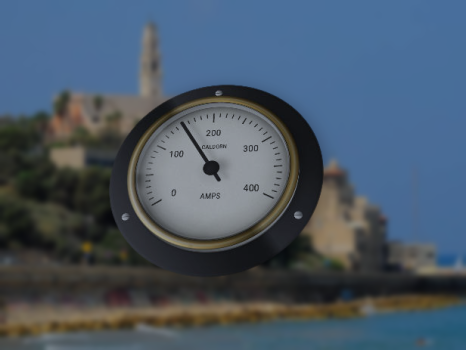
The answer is 150 A
